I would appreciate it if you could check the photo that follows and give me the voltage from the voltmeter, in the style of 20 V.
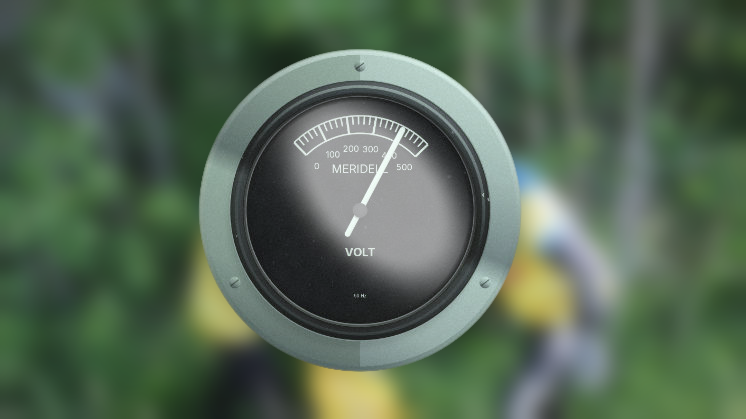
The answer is 400 V
